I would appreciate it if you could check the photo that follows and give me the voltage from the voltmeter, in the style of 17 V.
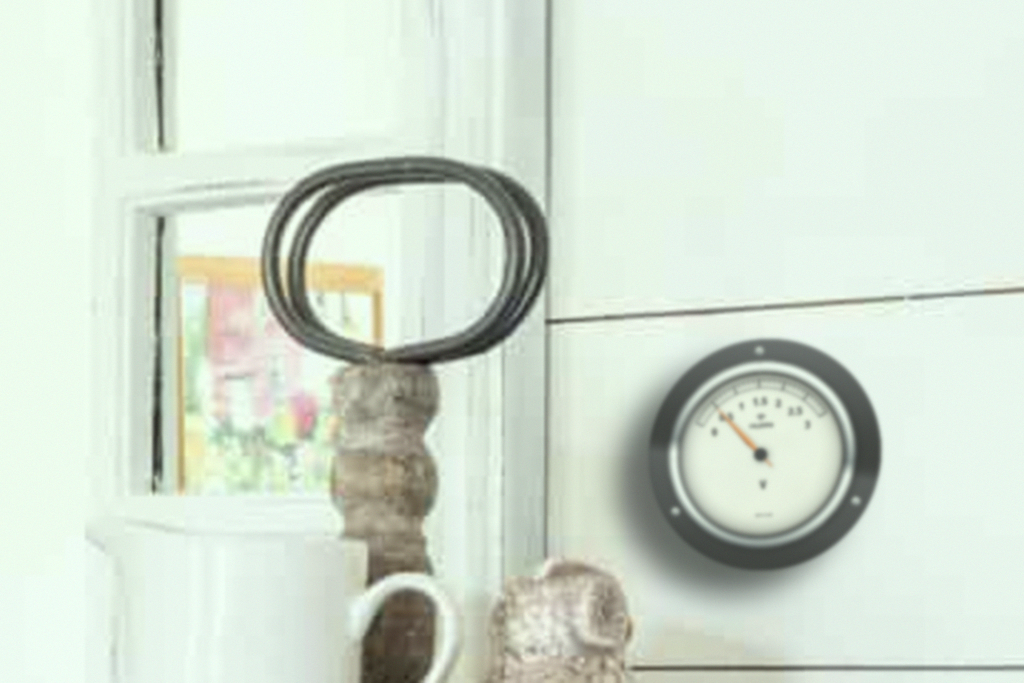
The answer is 0.5 V
